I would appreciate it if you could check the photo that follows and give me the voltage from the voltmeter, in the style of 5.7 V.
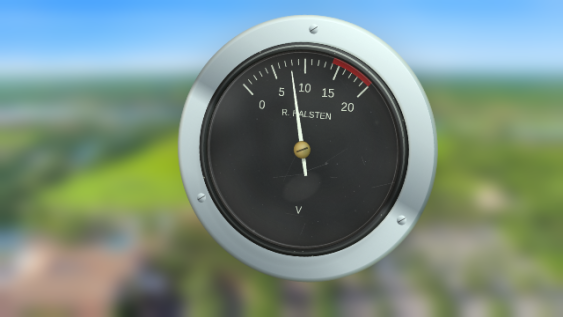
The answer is 8 V
